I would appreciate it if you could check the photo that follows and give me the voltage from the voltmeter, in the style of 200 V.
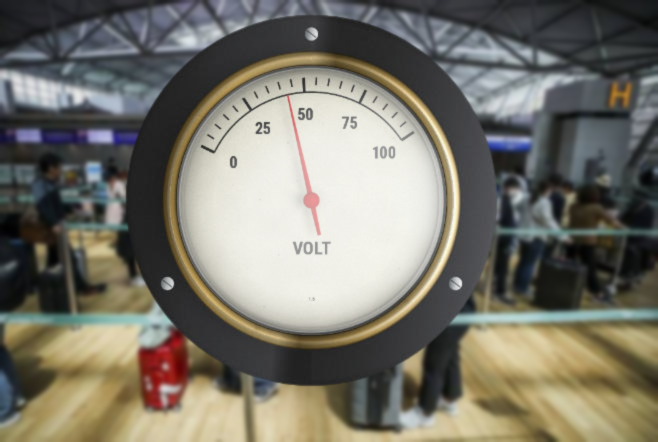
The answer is 42.5 V
